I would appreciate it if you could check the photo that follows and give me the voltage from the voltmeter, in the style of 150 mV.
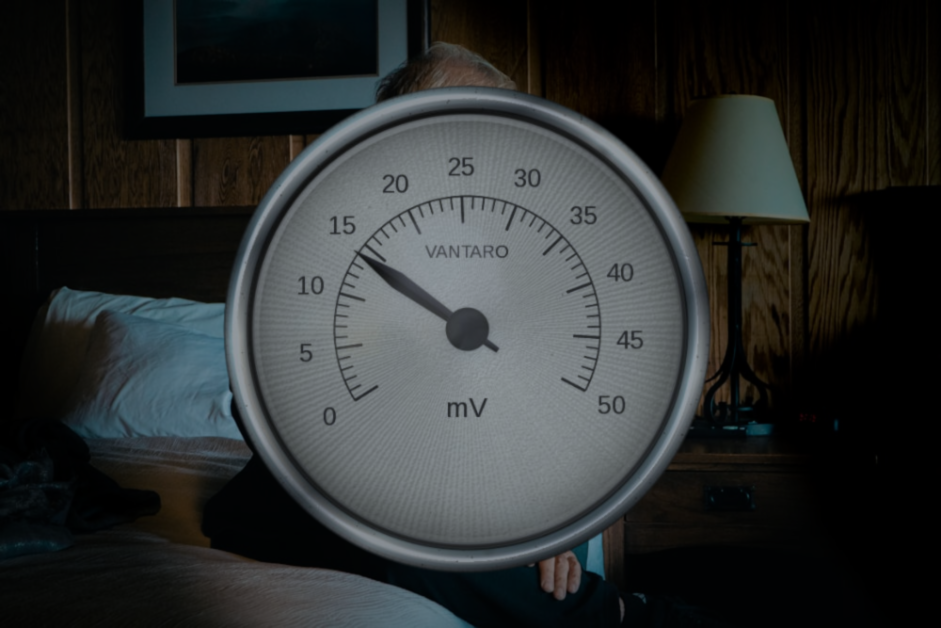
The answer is 14 mV
